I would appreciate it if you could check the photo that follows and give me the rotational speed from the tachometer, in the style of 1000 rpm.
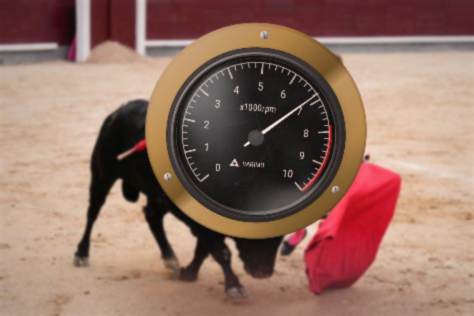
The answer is 6800 rpm
